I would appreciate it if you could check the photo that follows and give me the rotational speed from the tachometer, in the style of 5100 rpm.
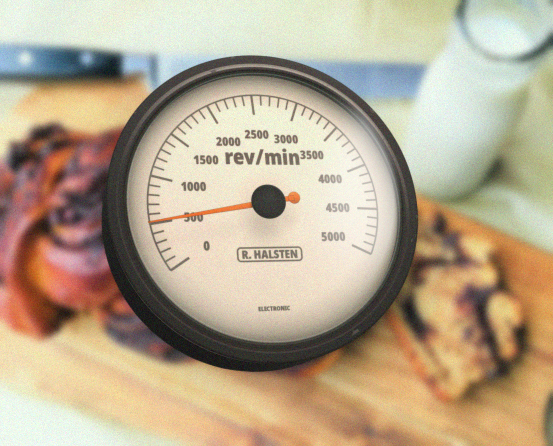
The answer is 500 rpm
